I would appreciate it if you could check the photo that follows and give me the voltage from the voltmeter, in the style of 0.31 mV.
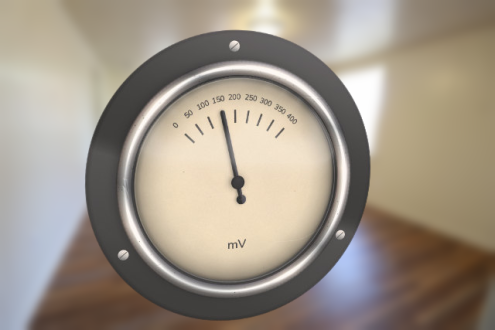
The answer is 150 mV
